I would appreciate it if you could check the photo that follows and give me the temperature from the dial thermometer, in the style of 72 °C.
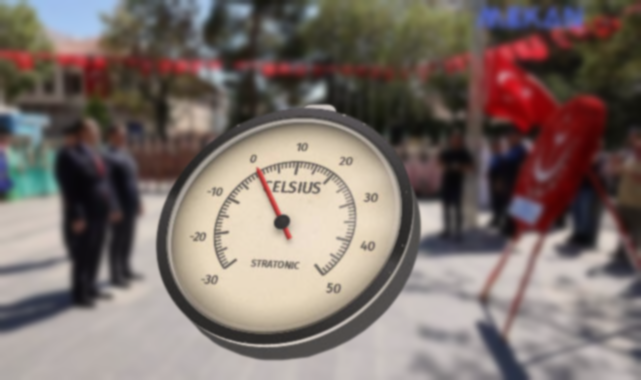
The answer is 0 °C
